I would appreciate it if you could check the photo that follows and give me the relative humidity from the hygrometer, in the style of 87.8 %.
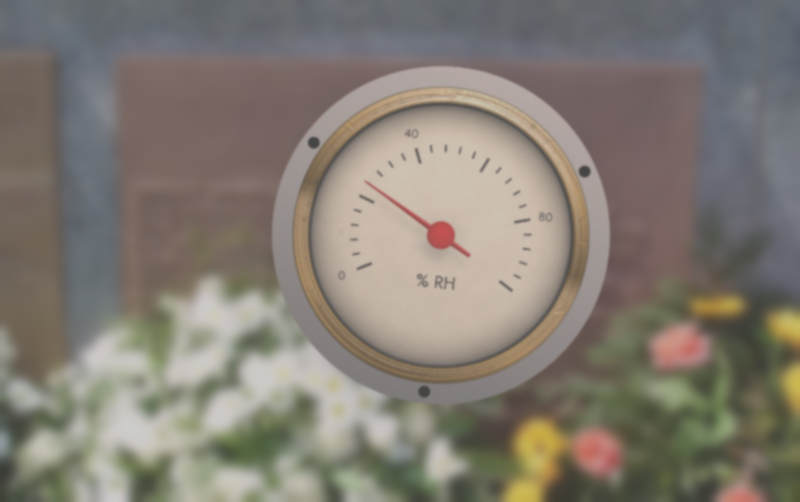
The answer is 24 %
